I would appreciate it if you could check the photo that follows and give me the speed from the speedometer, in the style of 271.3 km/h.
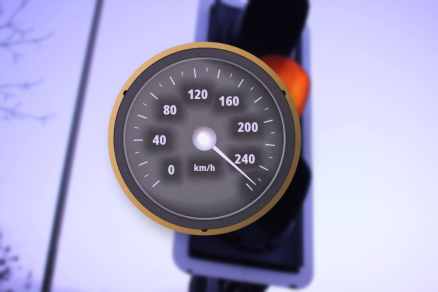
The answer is 255 km/h
